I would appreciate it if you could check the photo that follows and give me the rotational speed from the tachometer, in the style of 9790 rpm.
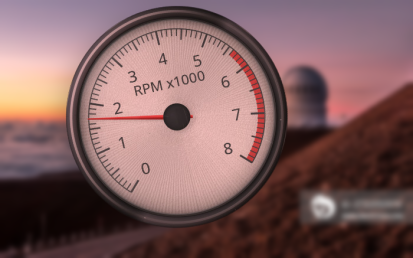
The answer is 1700 rpm
